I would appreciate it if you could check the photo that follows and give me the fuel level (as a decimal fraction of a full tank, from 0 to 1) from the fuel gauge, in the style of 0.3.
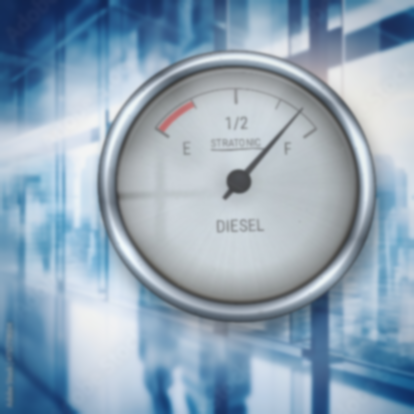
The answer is 0.875
